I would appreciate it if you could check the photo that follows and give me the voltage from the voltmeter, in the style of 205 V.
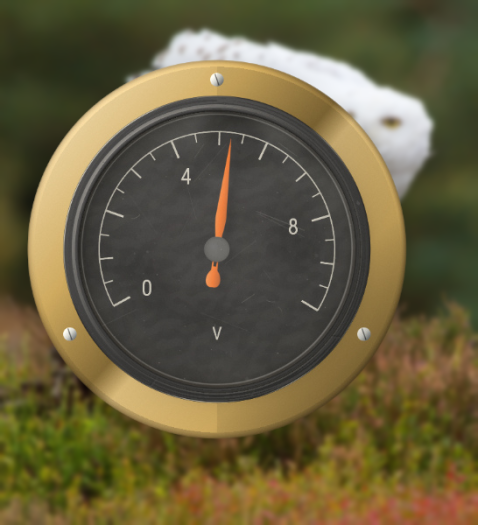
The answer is 5.25 V
